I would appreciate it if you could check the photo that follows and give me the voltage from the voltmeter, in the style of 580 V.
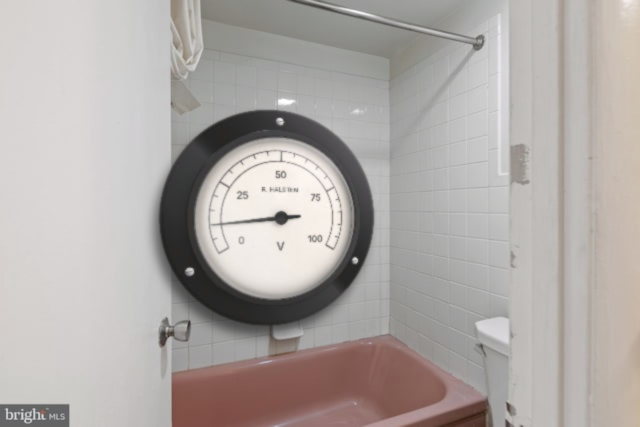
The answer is 10 V
